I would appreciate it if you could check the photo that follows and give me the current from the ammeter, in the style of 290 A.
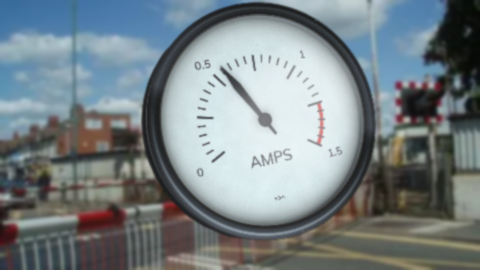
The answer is 0.55 A
